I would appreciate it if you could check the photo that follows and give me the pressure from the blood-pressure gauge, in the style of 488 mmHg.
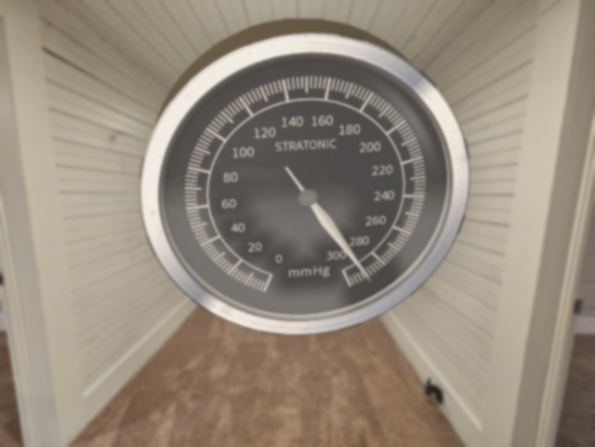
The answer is 290 mmHg
